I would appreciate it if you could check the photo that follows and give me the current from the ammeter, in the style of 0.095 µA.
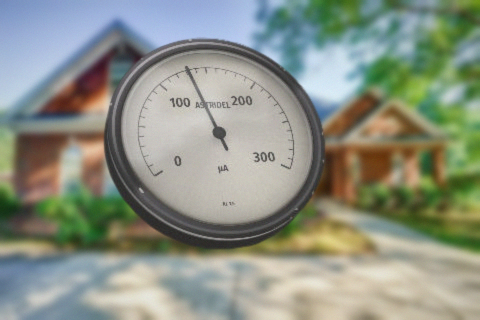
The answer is 130 µA
